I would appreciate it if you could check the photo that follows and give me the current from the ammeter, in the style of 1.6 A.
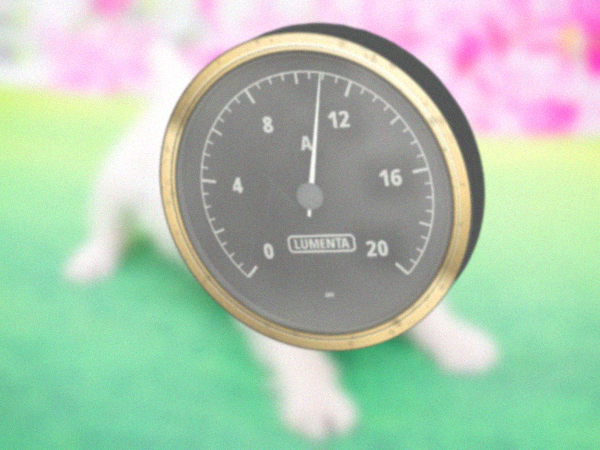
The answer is 11 A
